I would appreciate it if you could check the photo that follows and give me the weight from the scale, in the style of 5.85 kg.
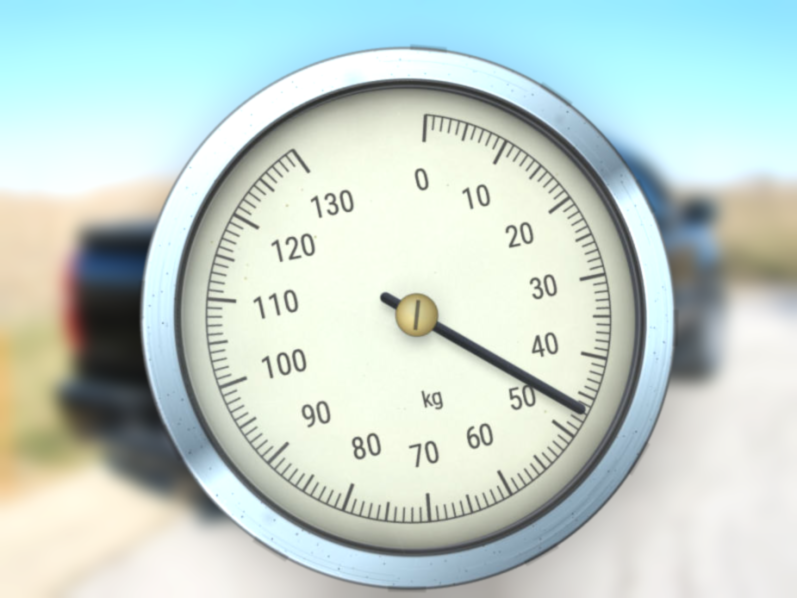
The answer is 47 kg
